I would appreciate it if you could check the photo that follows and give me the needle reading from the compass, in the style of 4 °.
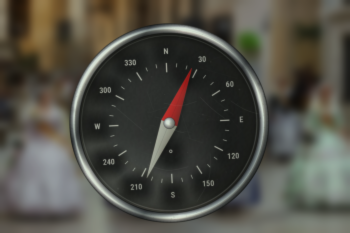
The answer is 25 °
